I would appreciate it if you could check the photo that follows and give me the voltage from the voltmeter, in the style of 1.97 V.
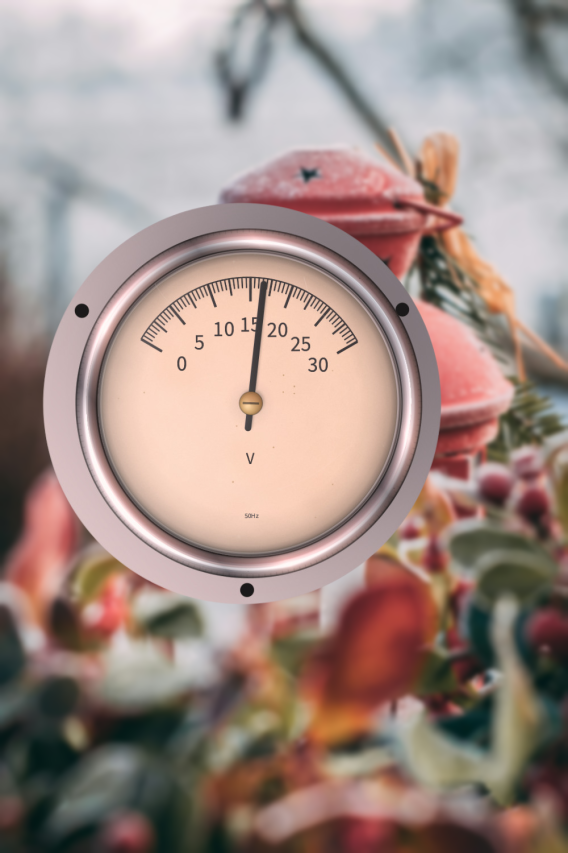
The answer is 16.5 V
